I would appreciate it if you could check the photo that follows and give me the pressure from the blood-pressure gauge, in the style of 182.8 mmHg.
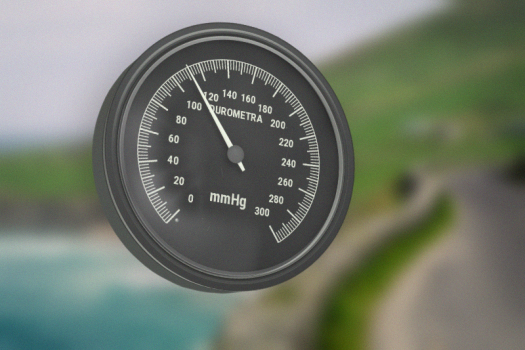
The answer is 110 mmHg
